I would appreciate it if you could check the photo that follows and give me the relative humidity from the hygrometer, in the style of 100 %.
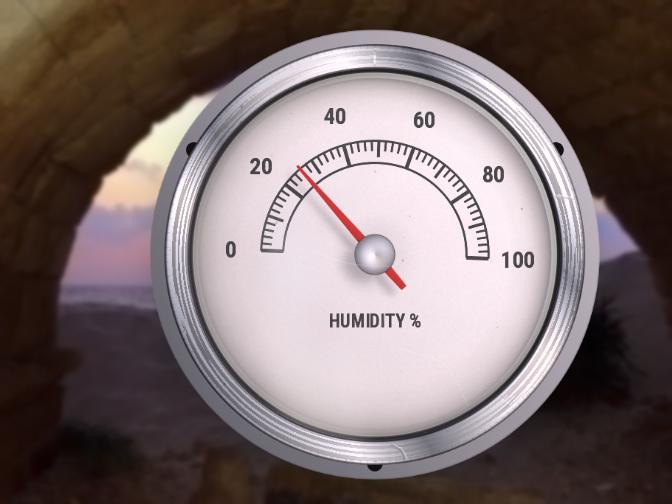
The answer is 26 %
